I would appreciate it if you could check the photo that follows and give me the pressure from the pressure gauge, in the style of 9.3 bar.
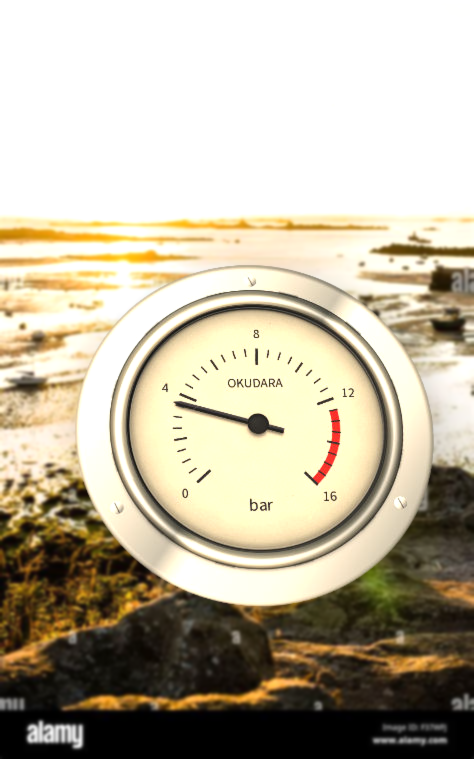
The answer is 3.5 bar
